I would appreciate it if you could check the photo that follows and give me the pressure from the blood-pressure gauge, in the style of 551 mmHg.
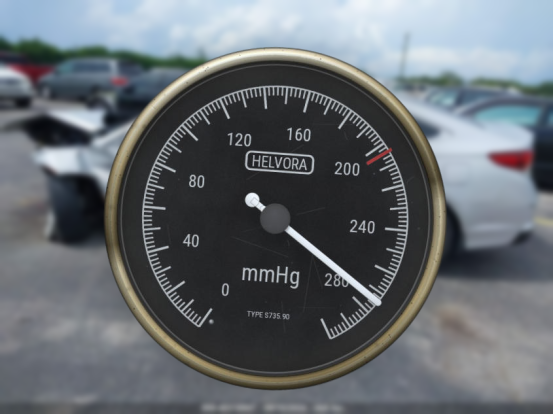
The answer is 274 mmHg
